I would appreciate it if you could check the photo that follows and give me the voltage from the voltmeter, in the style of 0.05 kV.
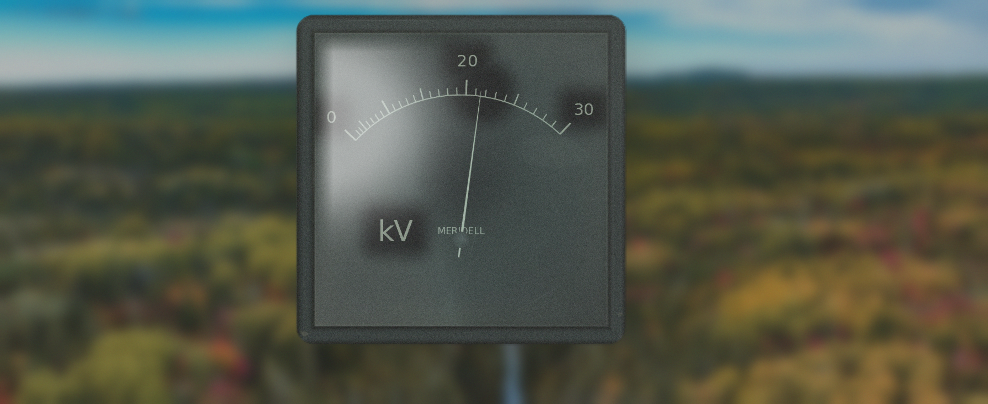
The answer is 21.5 kV
